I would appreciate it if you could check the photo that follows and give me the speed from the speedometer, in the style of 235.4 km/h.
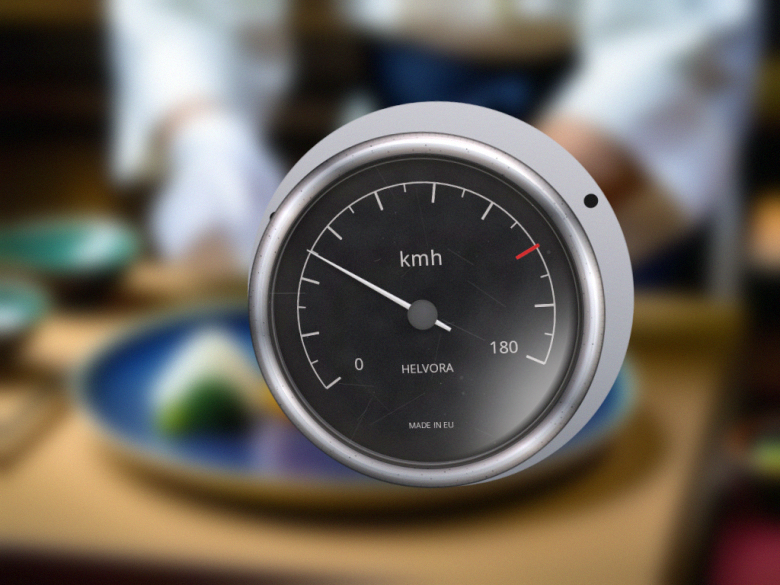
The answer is 50 km/h
